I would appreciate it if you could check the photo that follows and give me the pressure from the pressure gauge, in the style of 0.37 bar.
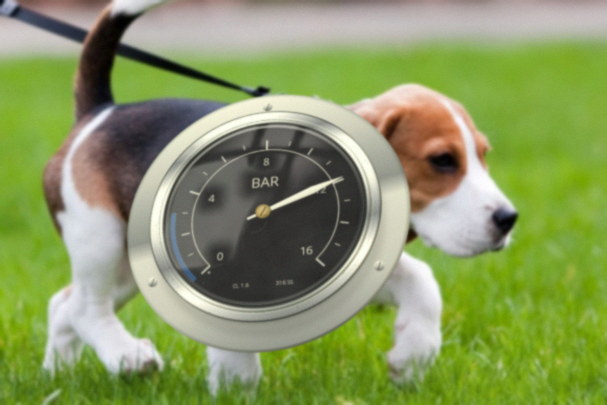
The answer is 12 bar
